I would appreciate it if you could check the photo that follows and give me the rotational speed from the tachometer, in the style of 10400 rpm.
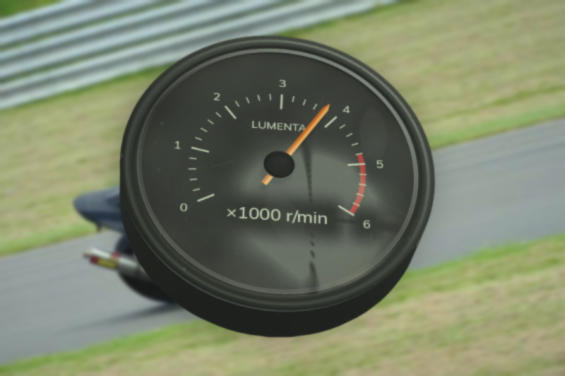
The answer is 3800 rpm
